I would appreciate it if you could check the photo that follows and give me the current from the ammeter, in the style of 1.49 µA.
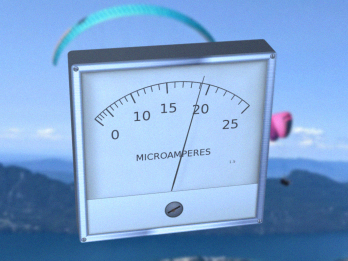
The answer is 19 µA
